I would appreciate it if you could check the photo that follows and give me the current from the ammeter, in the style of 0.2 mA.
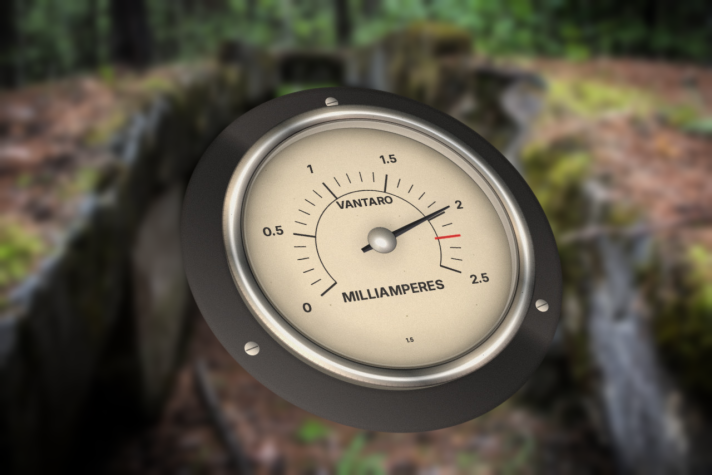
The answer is 2 mA
